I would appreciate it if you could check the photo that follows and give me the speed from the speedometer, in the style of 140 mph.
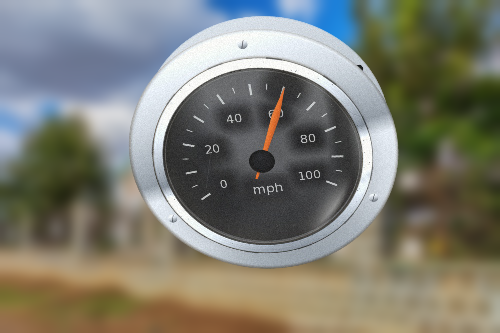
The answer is 60 mph
